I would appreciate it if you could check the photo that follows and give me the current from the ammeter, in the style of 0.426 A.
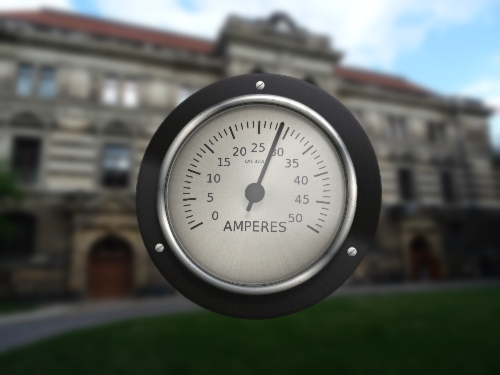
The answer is 29 A
